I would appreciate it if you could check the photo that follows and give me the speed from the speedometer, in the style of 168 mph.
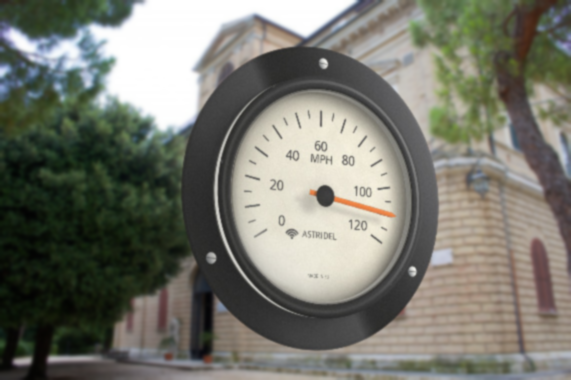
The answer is 110 mph
